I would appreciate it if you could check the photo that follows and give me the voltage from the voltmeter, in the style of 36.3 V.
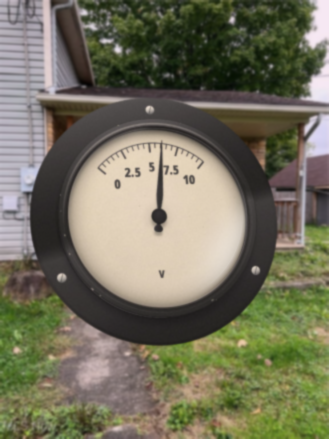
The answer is 6 V
